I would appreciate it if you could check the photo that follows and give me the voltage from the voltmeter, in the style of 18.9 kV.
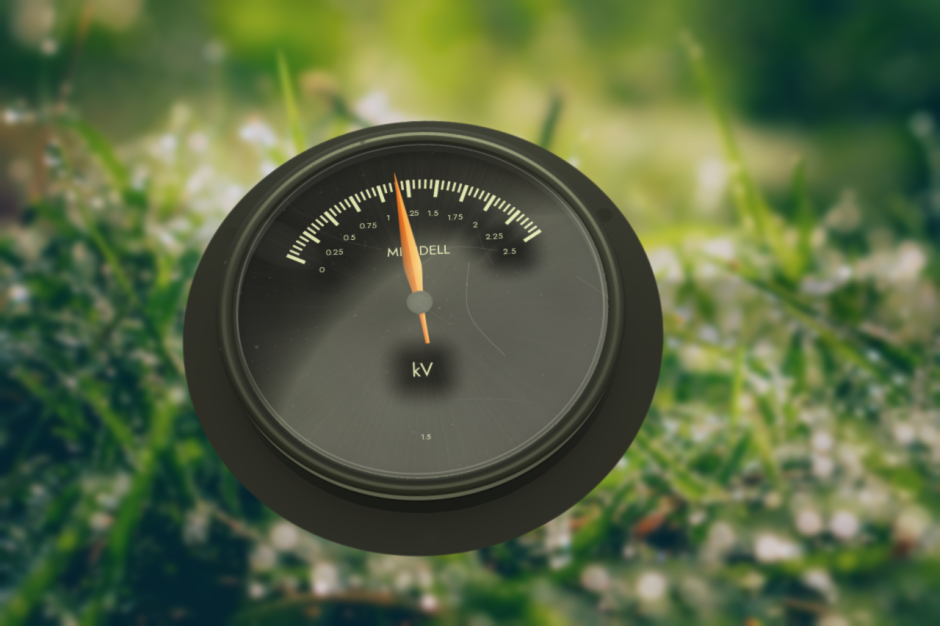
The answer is 1.15 kV
